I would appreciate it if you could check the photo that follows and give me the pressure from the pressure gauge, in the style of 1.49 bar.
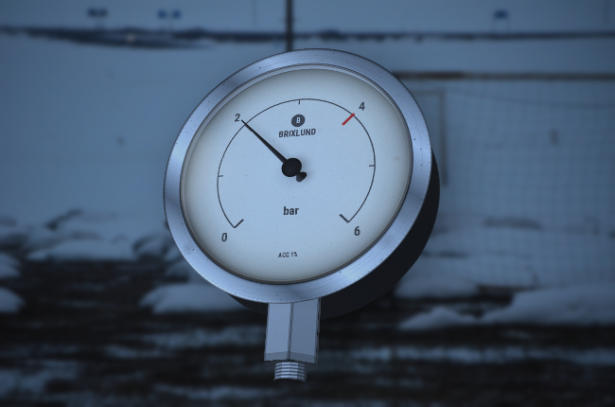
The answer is 2 bar
